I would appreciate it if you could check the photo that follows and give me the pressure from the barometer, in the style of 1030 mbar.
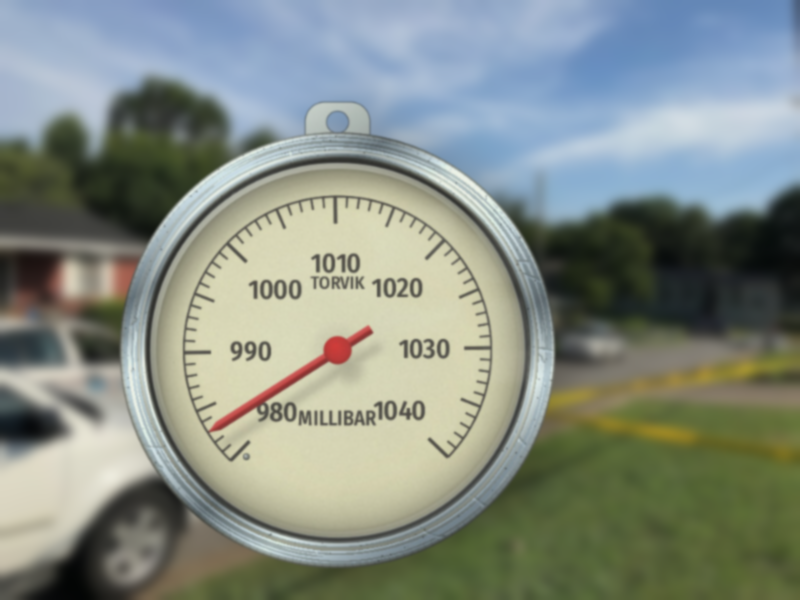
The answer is 983 mbar
